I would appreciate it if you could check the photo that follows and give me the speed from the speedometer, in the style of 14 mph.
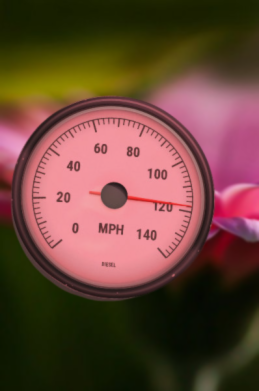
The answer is 118 mph
